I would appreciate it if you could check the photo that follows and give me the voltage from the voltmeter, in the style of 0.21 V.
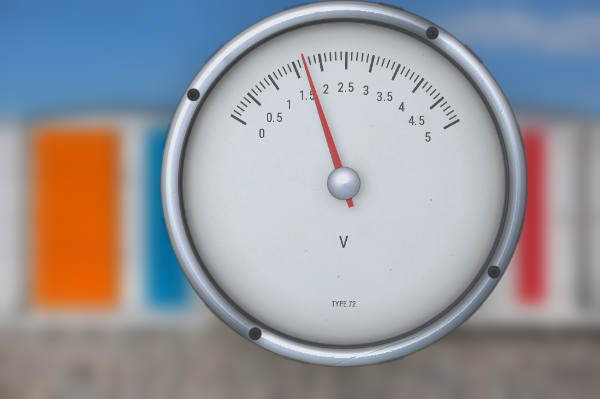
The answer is 1.7 V
